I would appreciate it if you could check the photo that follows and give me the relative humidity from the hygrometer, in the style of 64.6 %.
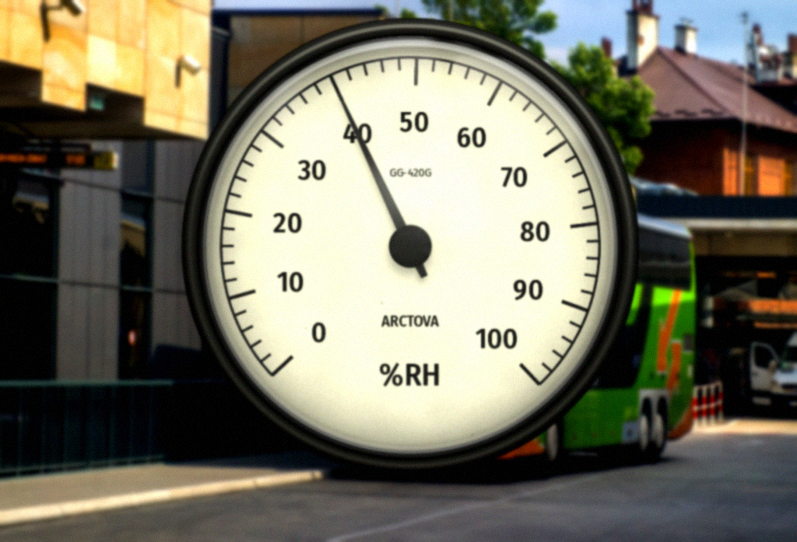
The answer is 40 %
